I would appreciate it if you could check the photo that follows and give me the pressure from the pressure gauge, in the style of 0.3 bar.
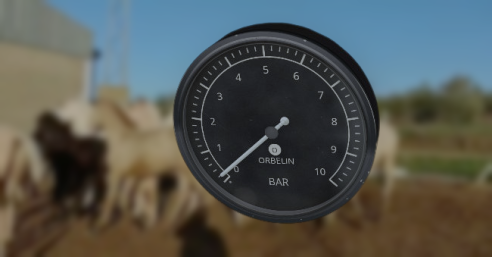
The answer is 0.2 bar
